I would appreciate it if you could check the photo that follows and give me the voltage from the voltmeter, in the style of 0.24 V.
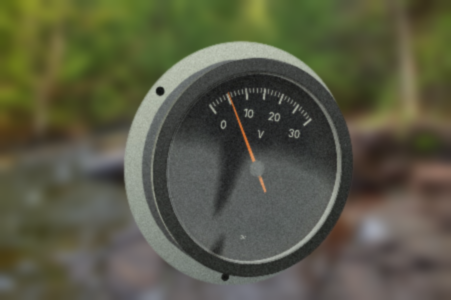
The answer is 5 V
